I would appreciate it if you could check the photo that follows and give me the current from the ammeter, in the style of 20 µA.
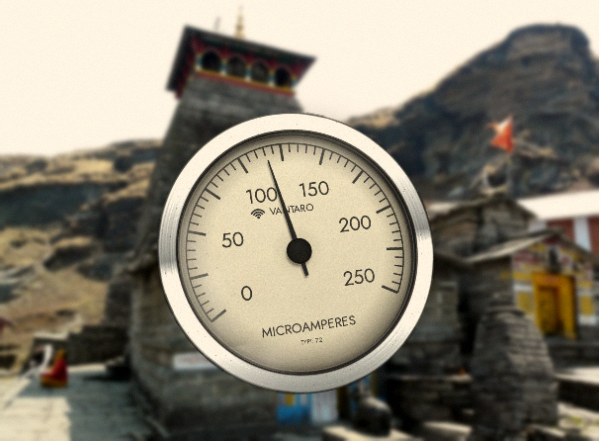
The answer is 115 µA
